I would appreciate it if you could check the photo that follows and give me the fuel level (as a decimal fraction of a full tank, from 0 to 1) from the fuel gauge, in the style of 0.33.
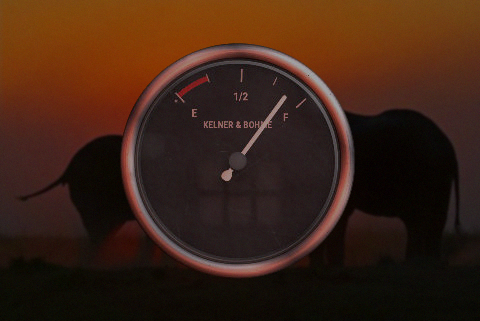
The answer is 0.875
